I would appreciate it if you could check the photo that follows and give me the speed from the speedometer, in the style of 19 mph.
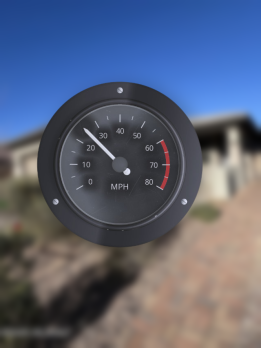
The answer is 25 mph
